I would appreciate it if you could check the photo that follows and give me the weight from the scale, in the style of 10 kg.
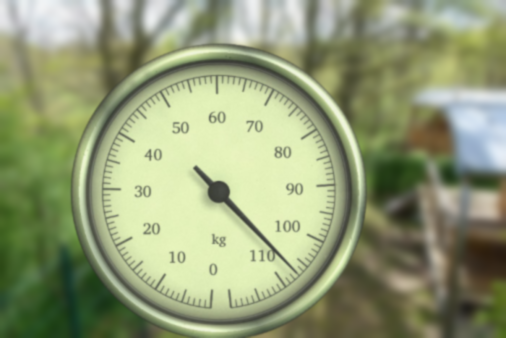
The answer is 107 kg
